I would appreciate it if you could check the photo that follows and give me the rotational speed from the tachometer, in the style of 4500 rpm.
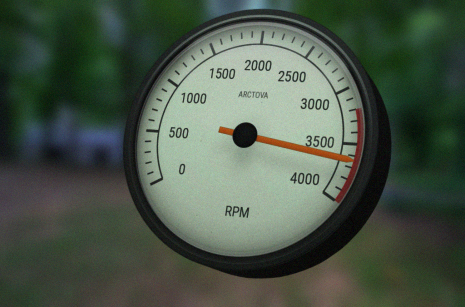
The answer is 3650 rpm
